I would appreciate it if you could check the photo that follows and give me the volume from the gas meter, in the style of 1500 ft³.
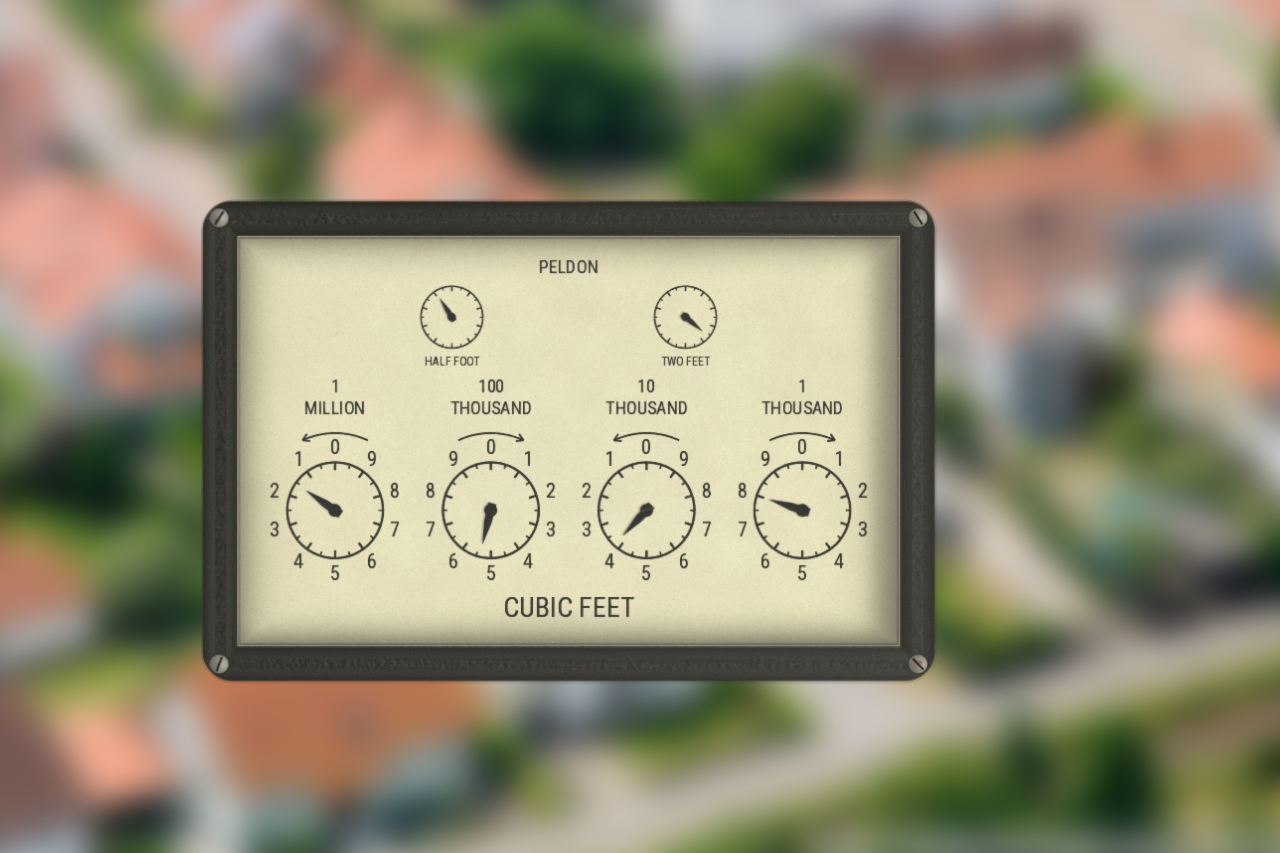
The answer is 153800 ft³
